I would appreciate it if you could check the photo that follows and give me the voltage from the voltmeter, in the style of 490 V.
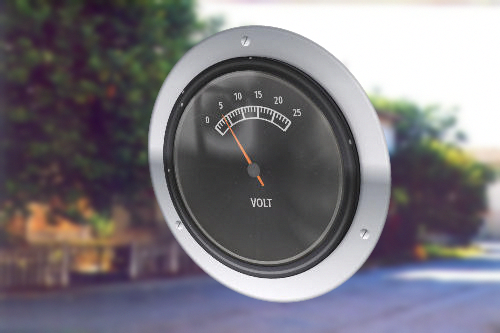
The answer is 5 V
